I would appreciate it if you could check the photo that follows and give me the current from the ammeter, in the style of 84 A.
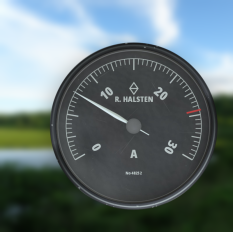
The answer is 7.5 A
